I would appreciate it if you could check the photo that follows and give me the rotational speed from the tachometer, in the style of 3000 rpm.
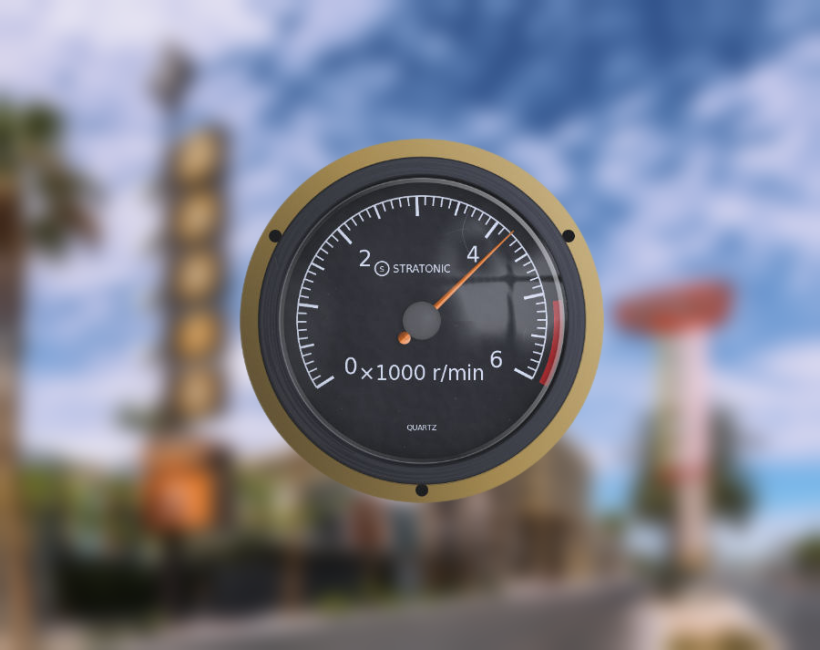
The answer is 4200 rpm
